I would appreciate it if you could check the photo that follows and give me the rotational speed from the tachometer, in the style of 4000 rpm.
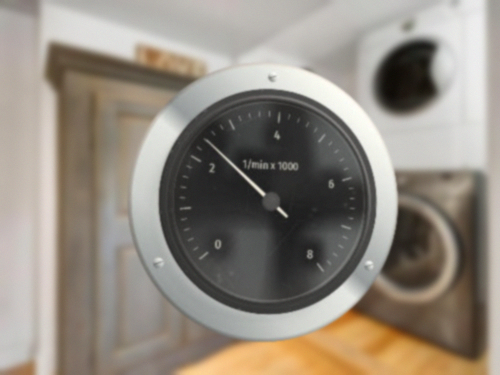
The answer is 2400 rpm
